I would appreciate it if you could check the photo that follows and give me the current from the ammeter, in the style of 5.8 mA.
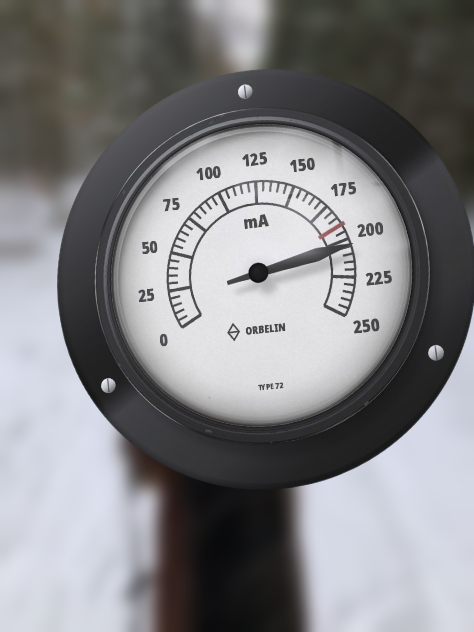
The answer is 205 mA
